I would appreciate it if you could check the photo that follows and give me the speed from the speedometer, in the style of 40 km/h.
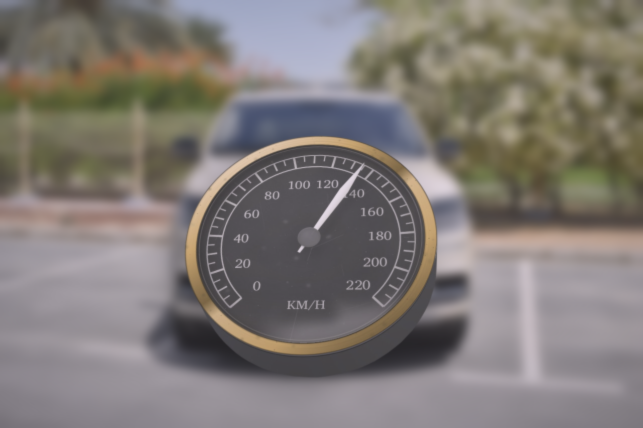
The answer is 135 km/h
